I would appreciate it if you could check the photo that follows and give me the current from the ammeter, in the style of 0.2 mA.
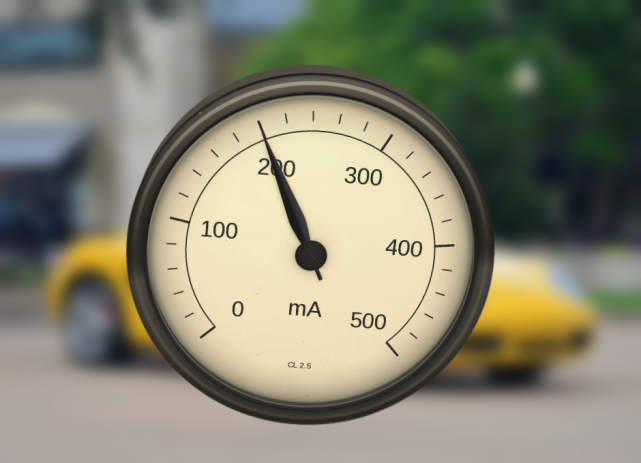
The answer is 200 mA
